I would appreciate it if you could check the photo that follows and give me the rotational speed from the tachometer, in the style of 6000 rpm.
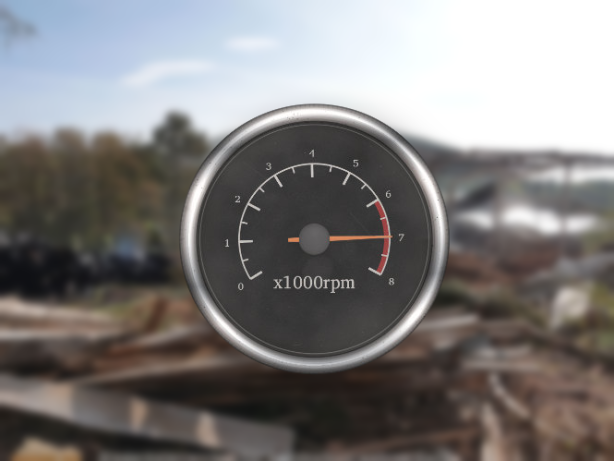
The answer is 7000 rpm
